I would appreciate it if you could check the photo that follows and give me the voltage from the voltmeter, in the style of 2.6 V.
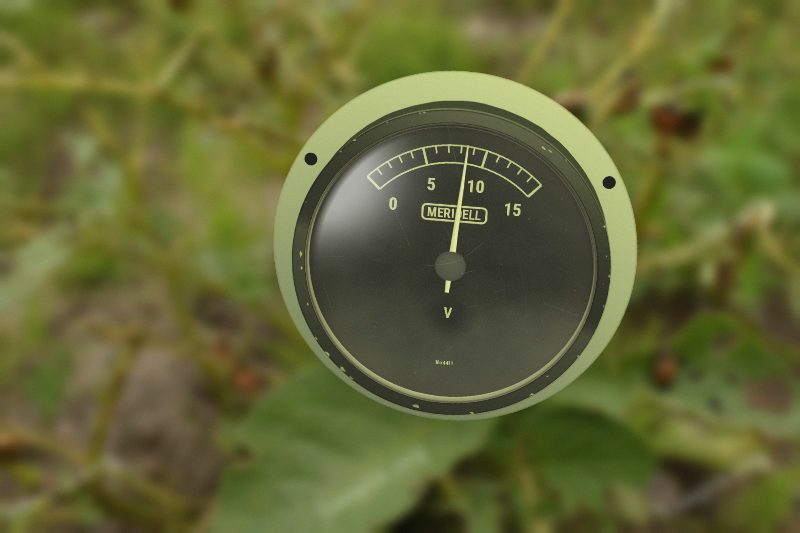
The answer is 8.5 V
